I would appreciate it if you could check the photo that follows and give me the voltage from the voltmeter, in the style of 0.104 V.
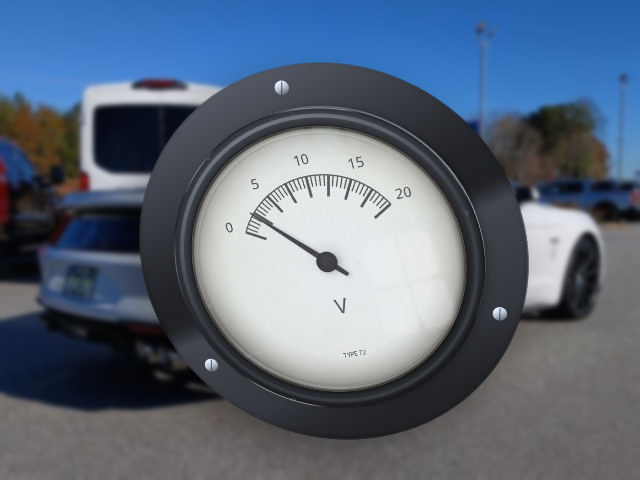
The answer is 2.5 V
